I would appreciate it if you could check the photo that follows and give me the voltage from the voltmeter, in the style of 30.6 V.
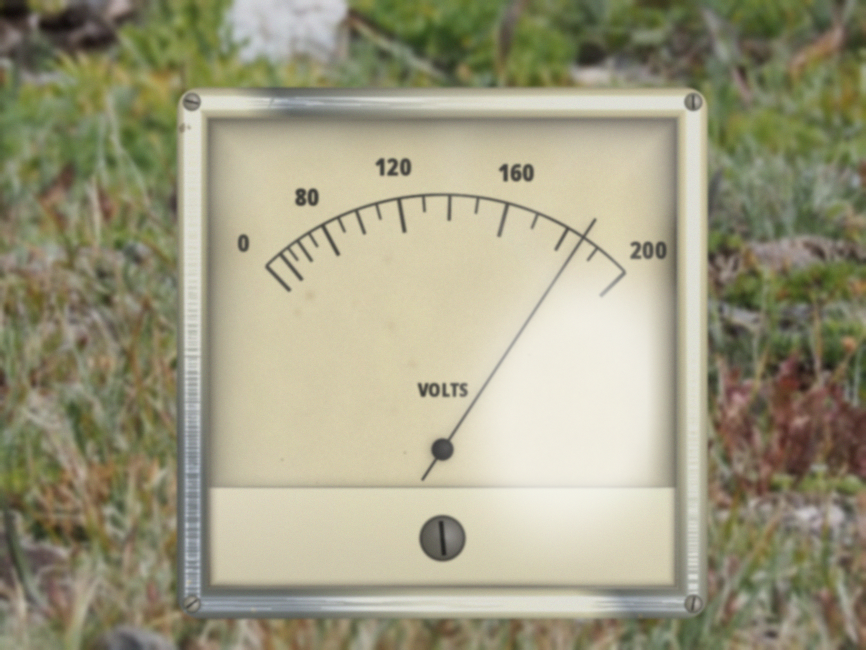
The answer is 185 V
